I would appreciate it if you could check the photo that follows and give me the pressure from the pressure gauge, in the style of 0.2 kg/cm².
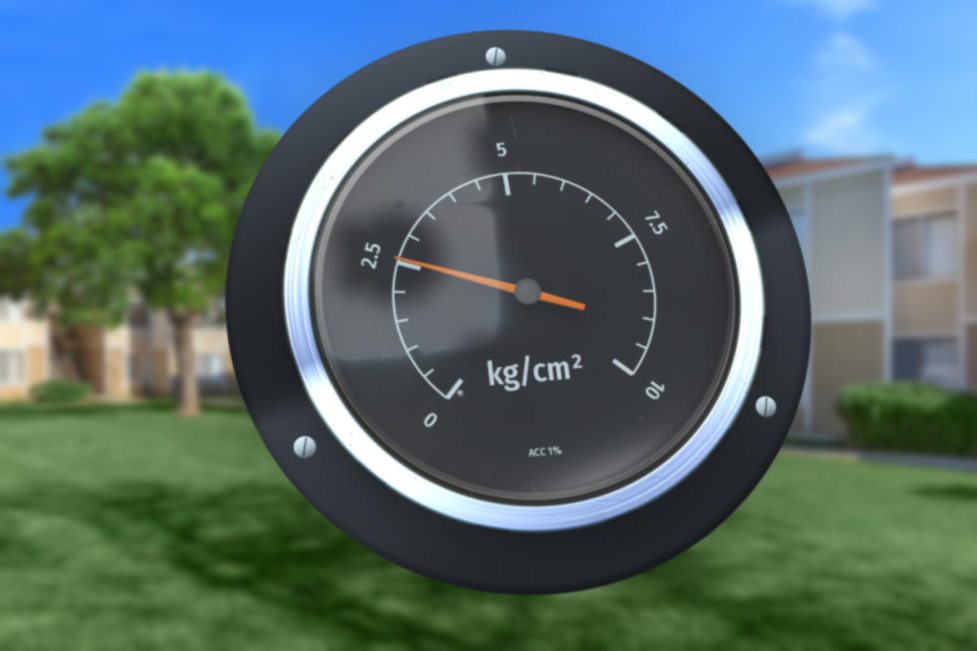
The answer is 2.5 kg/cm²
